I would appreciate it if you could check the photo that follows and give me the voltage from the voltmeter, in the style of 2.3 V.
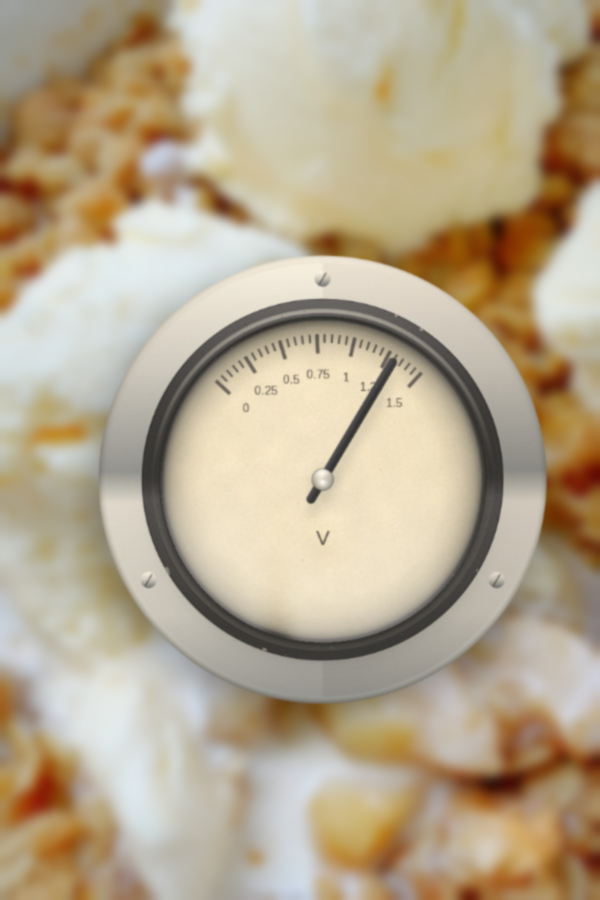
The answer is 1.3 V
